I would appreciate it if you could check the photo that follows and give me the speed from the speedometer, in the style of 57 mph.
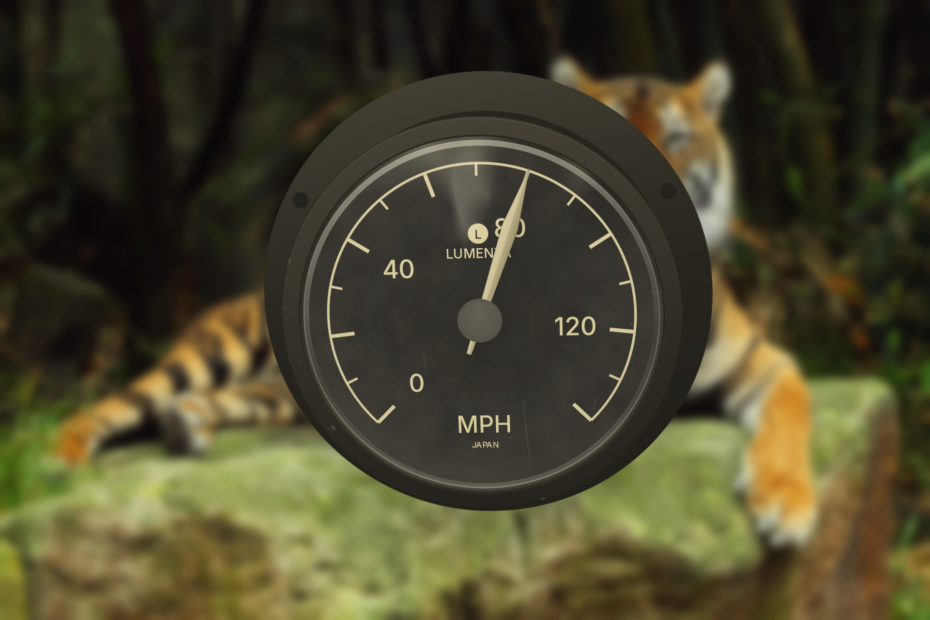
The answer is 80 mph
